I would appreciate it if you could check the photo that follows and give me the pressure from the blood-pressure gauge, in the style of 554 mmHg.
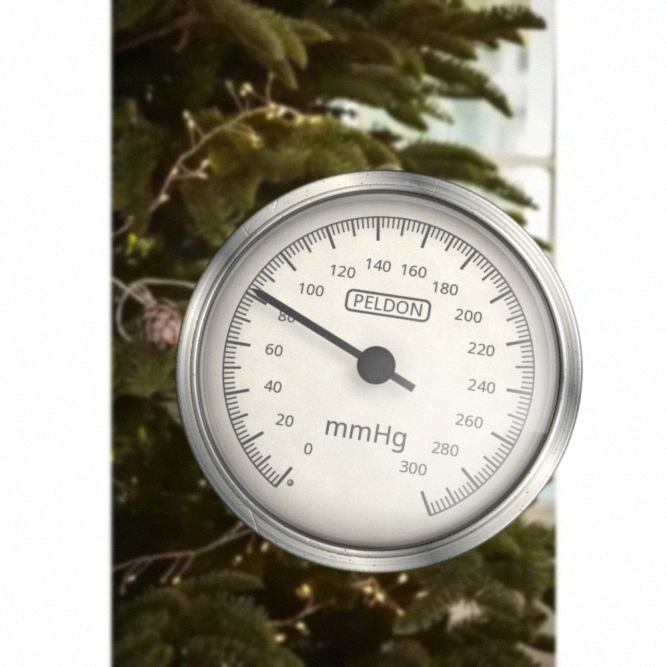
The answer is 82 mmHg
